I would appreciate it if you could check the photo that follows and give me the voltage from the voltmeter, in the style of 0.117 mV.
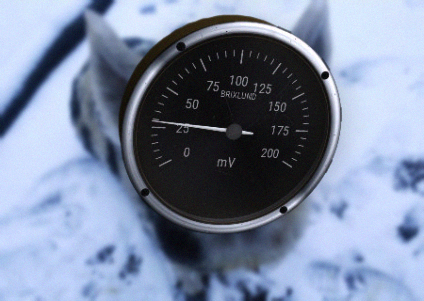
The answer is 30 mV
